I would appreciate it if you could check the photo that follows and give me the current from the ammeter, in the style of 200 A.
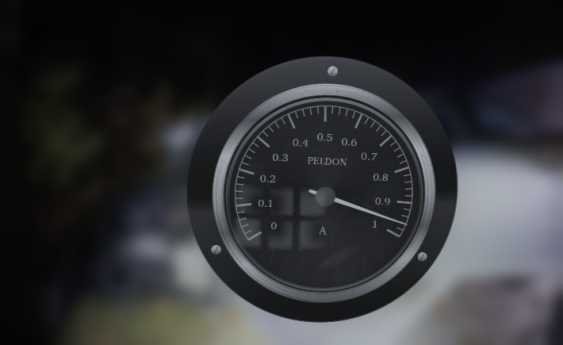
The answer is 0.96 A
